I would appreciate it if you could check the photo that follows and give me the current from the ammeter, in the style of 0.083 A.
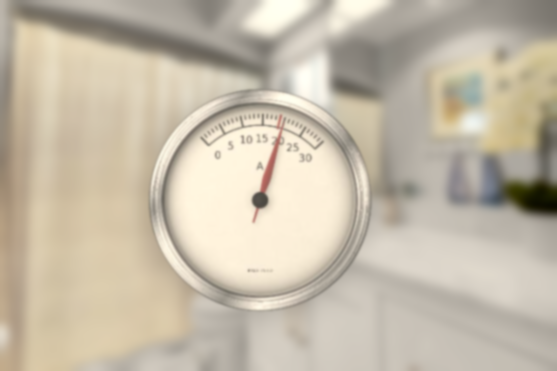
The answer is 20 A
